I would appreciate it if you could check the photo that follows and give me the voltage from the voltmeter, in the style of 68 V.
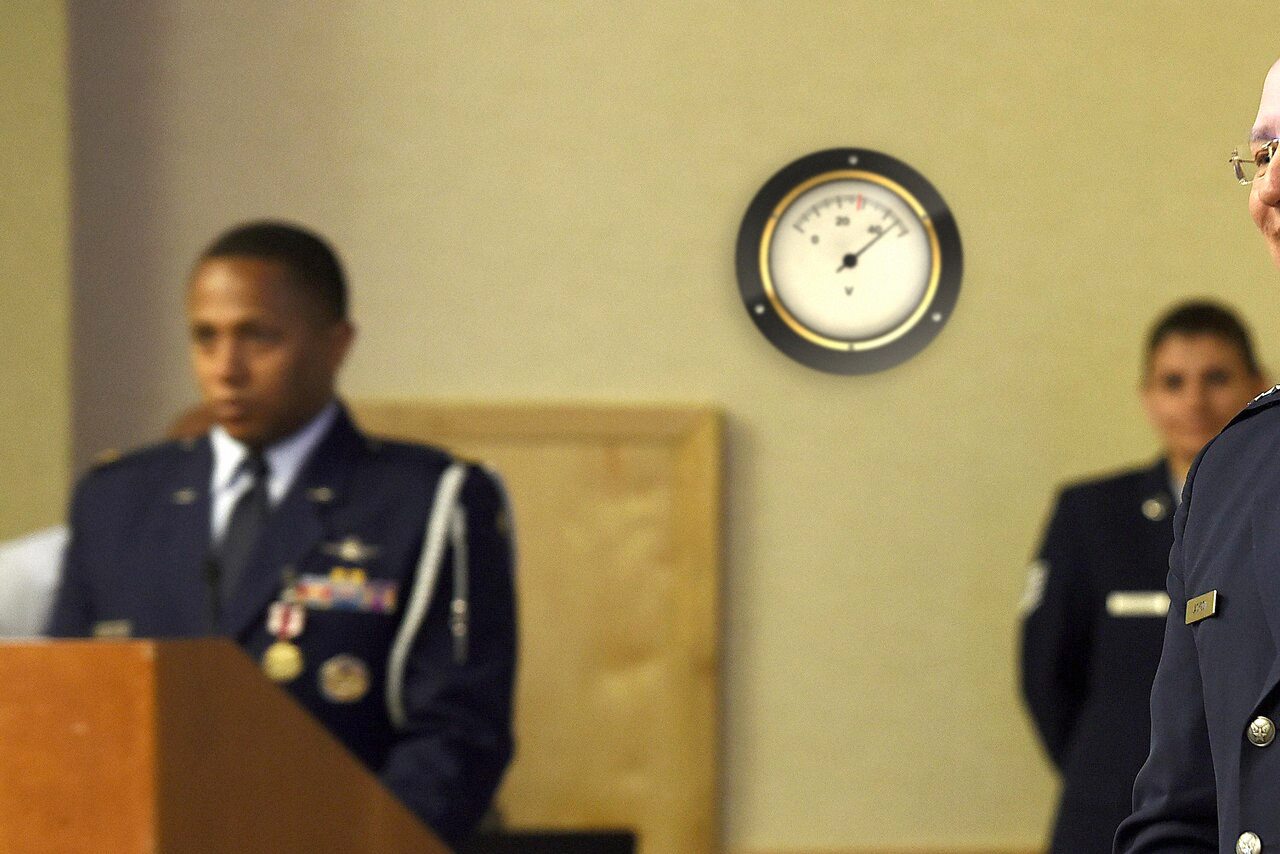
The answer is 45 V
